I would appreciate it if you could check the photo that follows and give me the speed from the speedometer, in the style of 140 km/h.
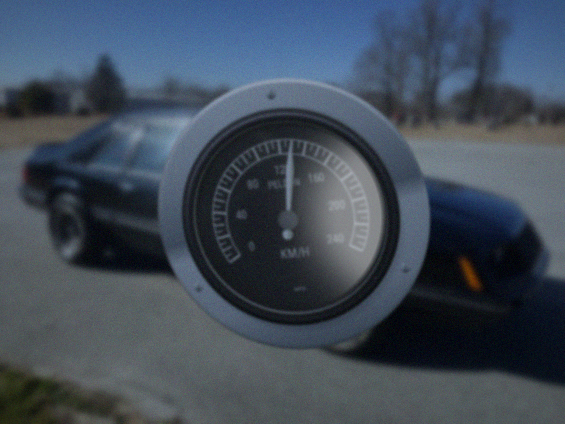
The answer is 130 km/h
